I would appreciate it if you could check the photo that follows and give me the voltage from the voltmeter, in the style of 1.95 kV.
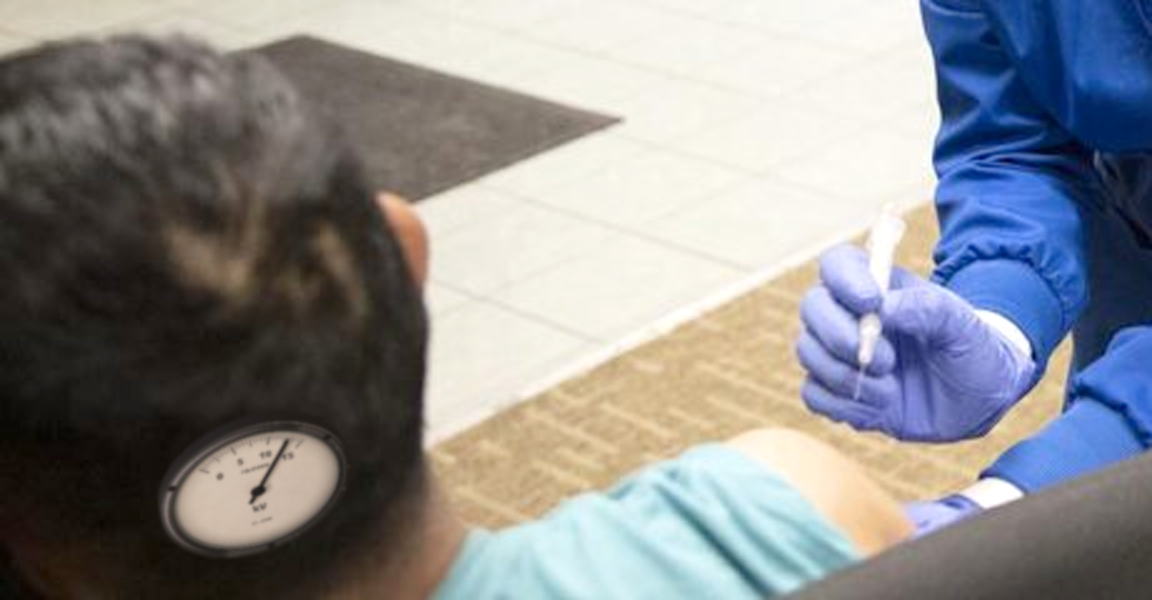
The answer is 12.5 kV
